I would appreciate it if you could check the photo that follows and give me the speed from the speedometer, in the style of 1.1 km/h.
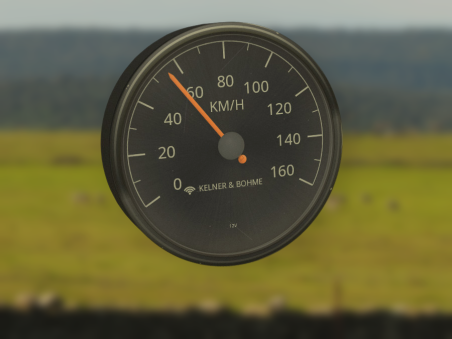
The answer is 55 km/h
